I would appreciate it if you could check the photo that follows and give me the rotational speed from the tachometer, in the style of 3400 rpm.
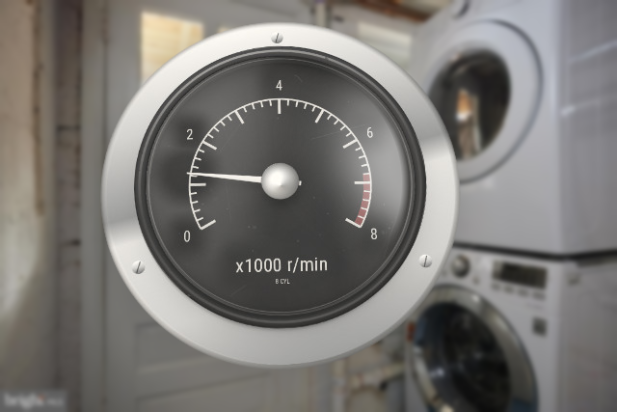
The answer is 1200 rpm
